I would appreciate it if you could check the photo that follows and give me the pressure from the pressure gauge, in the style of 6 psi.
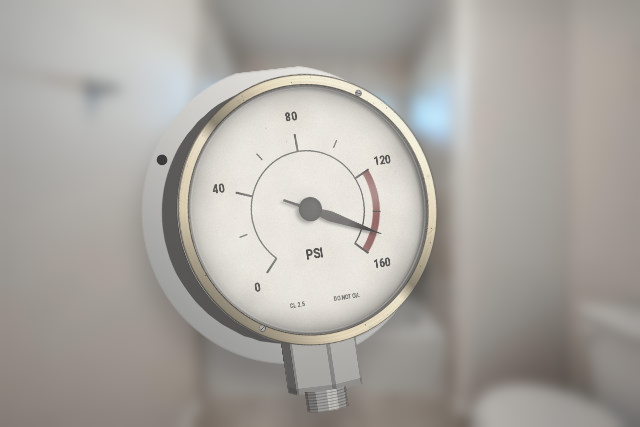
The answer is 150 psi
